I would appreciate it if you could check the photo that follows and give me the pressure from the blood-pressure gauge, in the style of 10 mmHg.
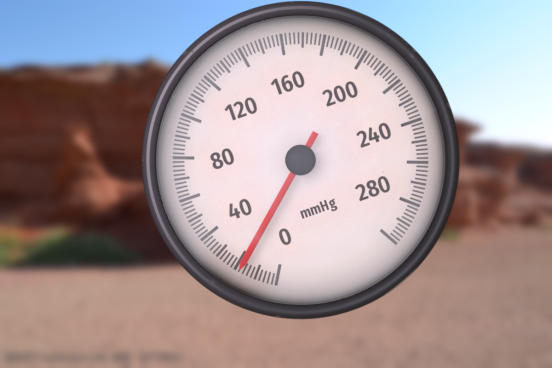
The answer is 18 mmHg
